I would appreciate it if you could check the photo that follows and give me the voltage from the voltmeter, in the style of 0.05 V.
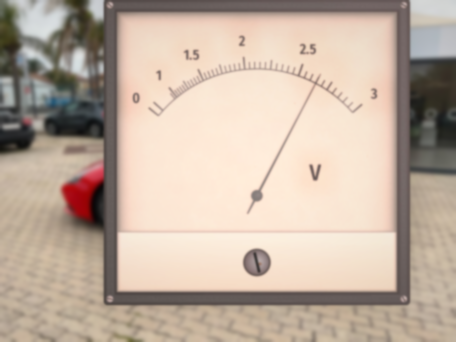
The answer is 2.65 V
